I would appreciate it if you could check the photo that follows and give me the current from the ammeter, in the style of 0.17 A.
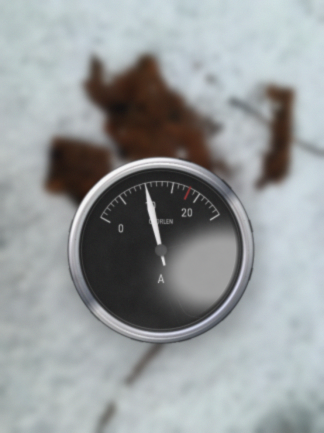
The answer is 10 A
